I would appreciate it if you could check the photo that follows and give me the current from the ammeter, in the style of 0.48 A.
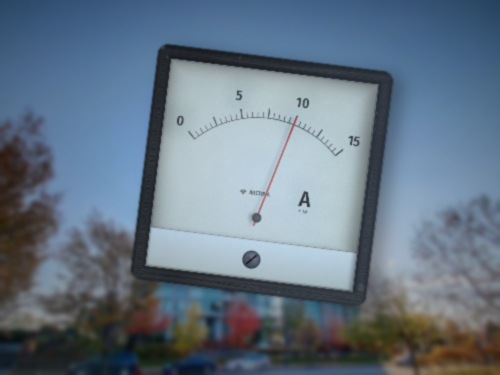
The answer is 10 A
